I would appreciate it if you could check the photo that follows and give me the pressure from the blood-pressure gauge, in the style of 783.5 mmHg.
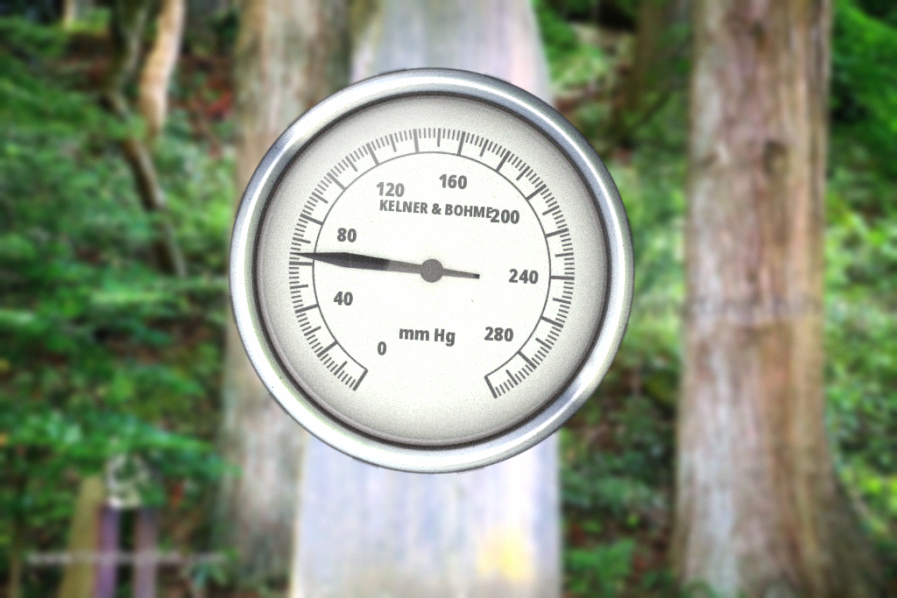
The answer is 64 mmHg
